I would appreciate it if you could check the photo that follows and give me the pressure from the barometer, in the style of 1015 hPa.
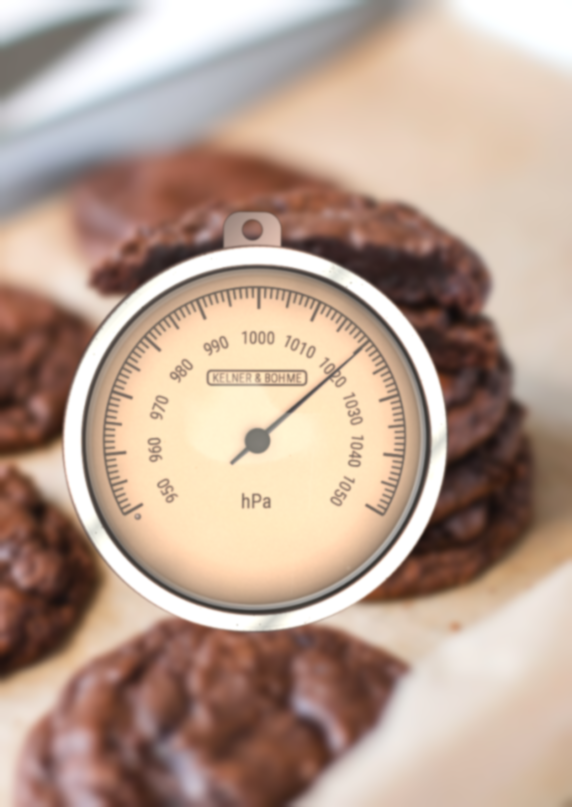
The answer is 1020 hPa
